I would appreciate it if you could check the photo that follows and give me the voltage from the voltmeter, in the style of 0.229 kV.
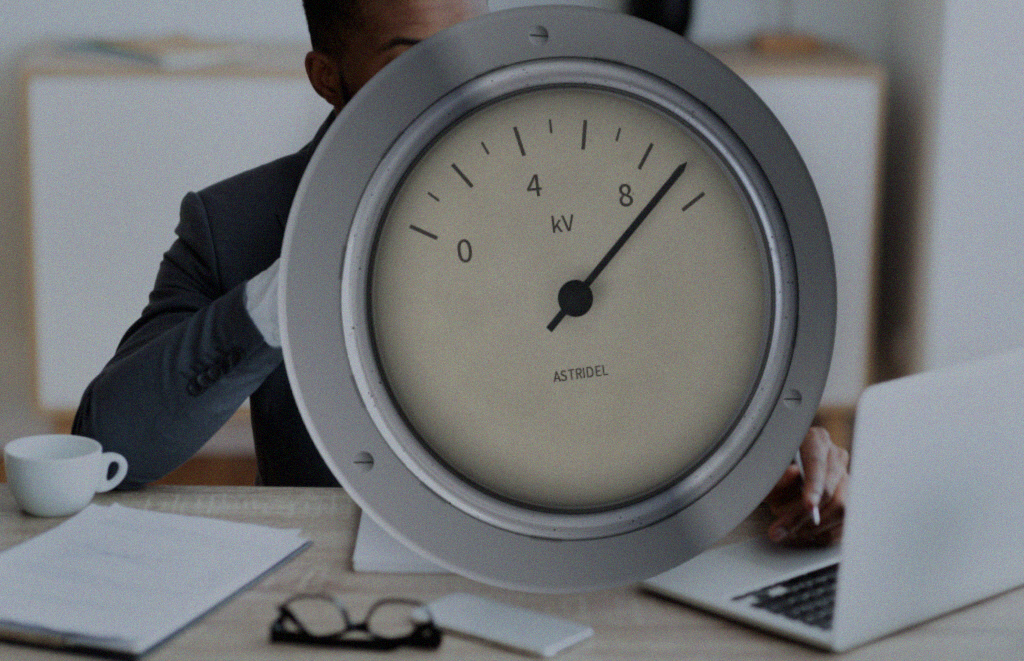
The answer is 9 kV
